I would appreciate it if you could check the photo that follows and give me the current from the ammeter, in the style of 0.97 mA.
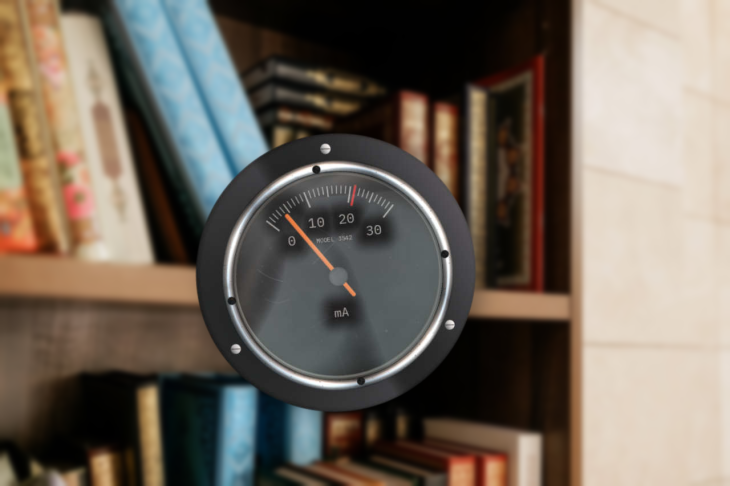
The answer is 4 mA
